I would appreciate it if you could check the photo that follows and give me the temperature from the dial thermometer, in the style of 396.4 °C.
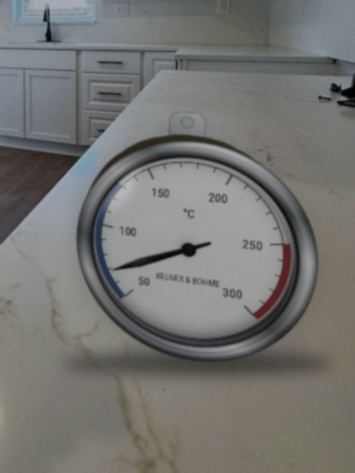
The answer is 70 °C
